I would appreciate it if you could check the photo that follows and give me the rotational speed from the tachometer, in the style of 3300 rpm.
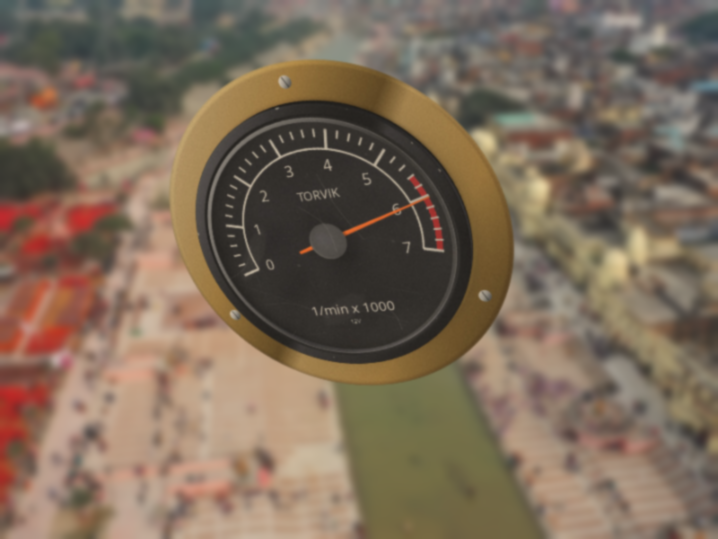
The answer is 6000 rpm
